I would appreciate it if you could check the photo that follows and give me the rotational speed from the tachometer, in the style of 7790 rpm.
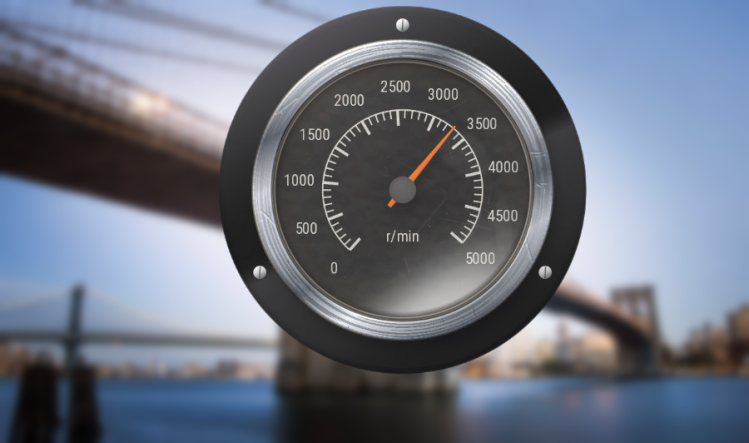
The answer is 3300 rpm
